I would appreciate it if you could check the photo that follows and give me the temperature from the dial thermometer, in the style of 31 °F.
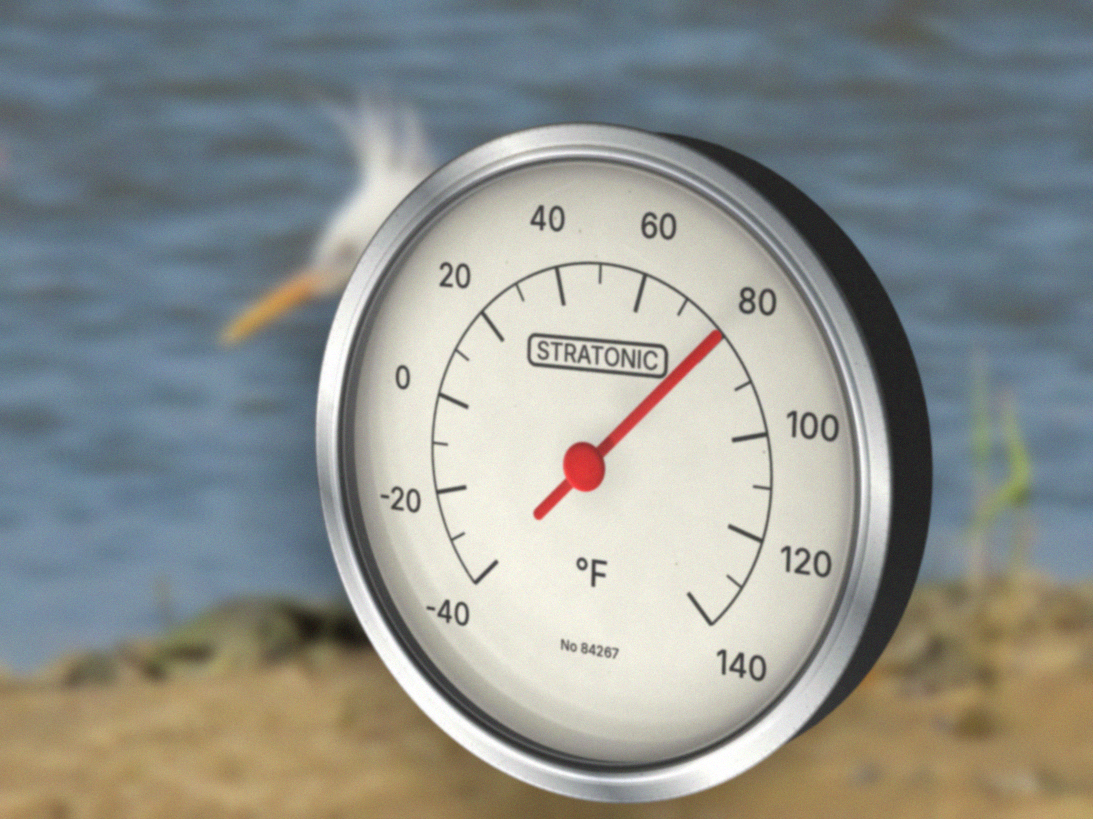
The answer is 80 °F
